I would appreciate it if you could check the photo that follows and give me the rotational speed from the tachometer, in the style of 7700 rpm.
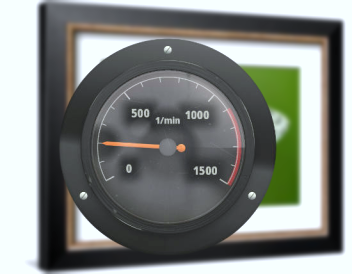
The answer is 200 rpm
